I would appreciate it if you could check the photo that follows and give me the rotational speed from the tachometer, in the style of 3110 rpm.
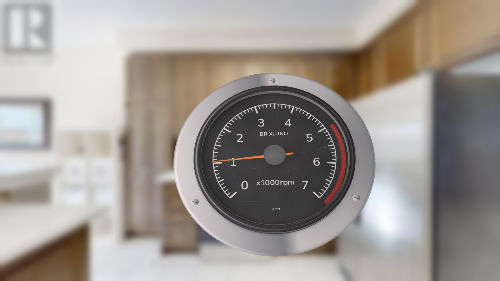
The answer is 1000 rpm
